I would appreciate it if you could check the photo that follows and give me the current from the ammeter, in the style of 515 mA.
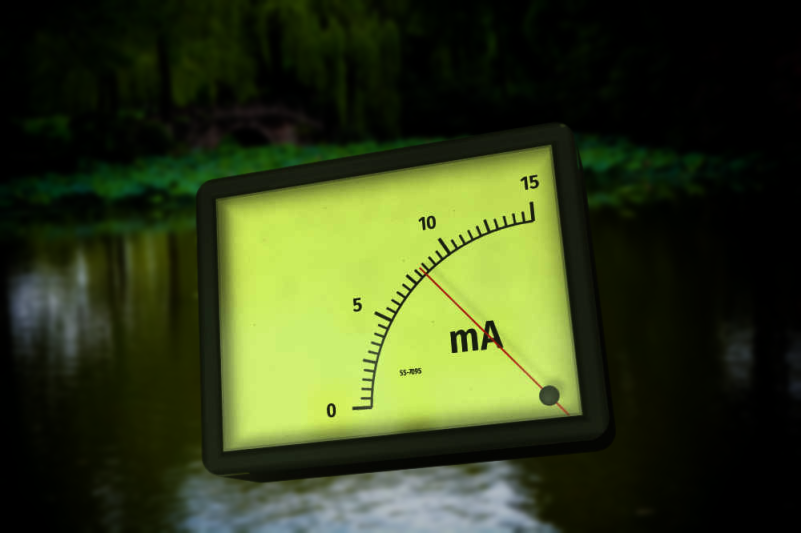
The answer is 8.25 mA
